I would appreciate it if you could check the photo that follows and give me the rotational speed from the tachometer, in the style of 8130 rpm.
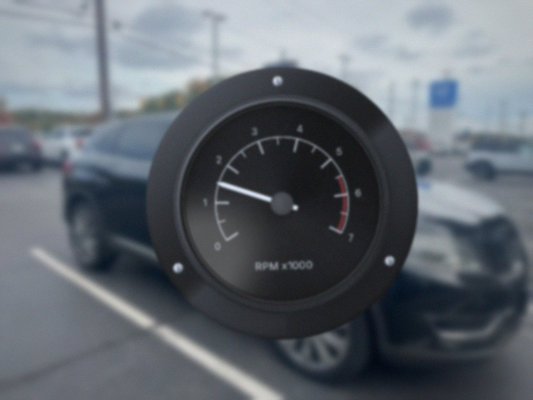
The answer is 1500 rpm
